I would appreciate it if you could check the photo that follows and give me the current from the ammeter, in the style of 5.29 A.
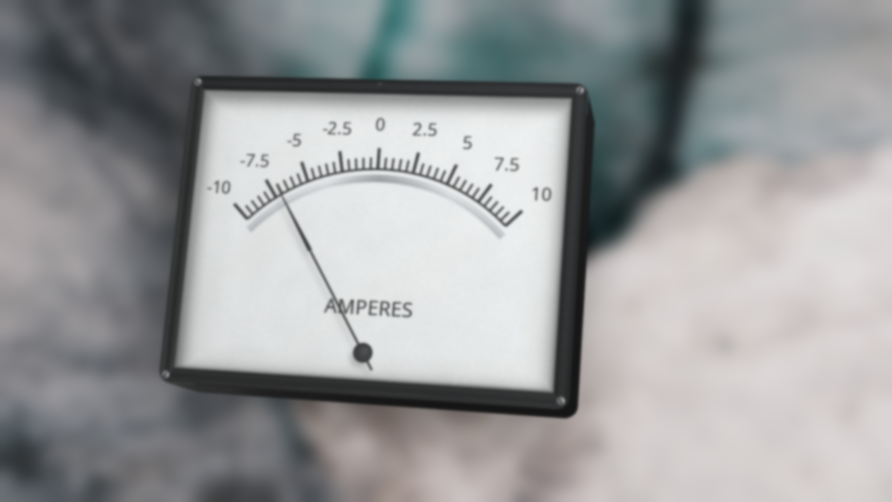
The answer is -7 A
